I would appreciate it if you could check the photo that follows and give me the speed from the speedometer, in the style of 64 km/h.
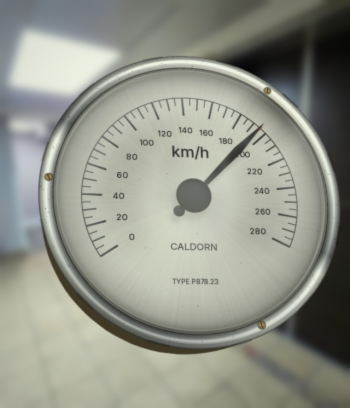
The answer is 195 km/h
